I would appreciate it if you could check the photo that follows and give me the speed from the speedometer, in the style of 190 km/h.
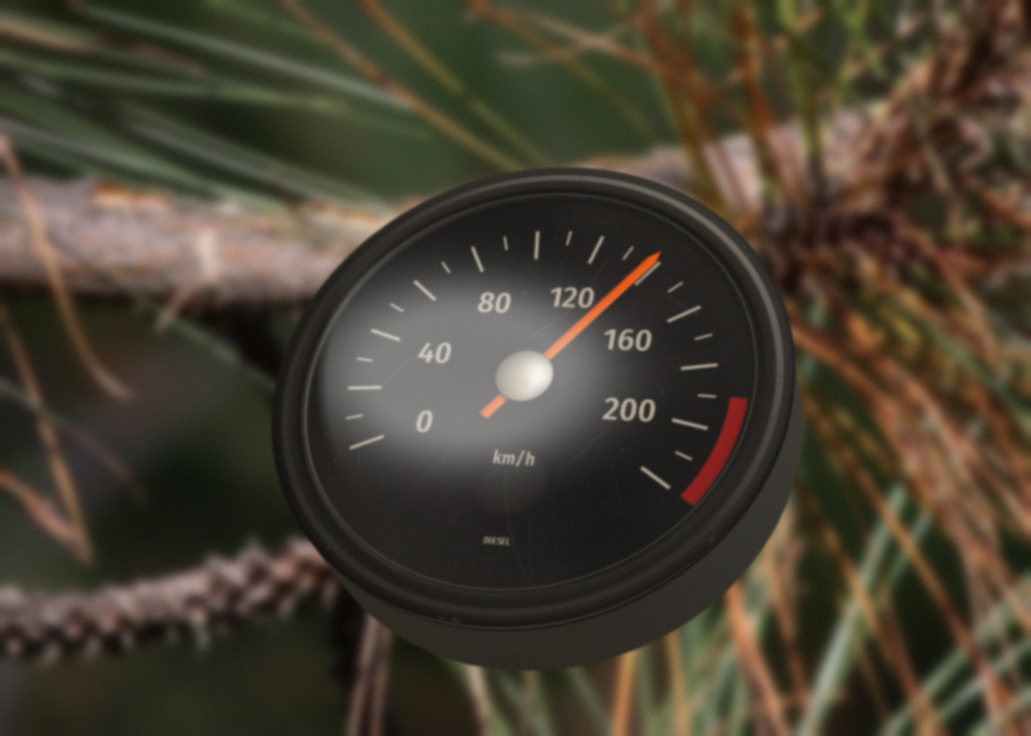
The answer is 140 km/h
